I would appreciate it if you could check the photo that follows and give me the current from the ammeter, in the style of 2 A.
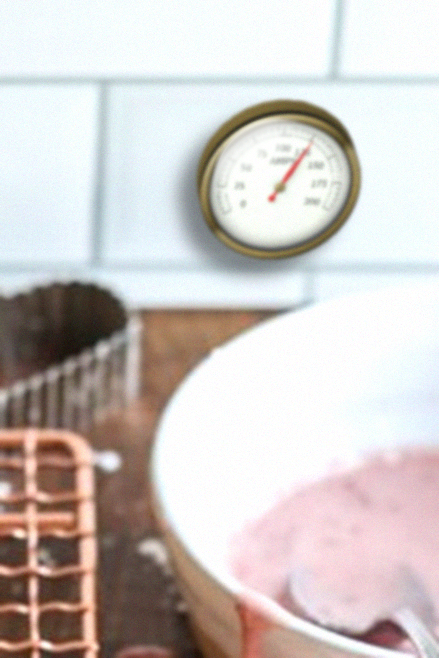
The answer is 125 A
